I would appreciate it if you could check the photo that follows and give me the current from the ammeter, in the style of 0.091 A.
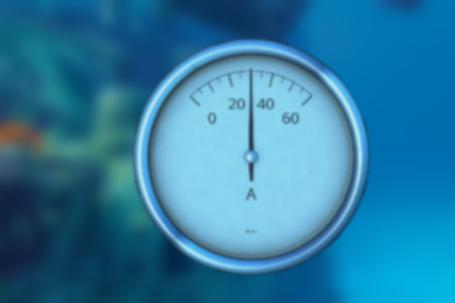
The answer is 30 A
